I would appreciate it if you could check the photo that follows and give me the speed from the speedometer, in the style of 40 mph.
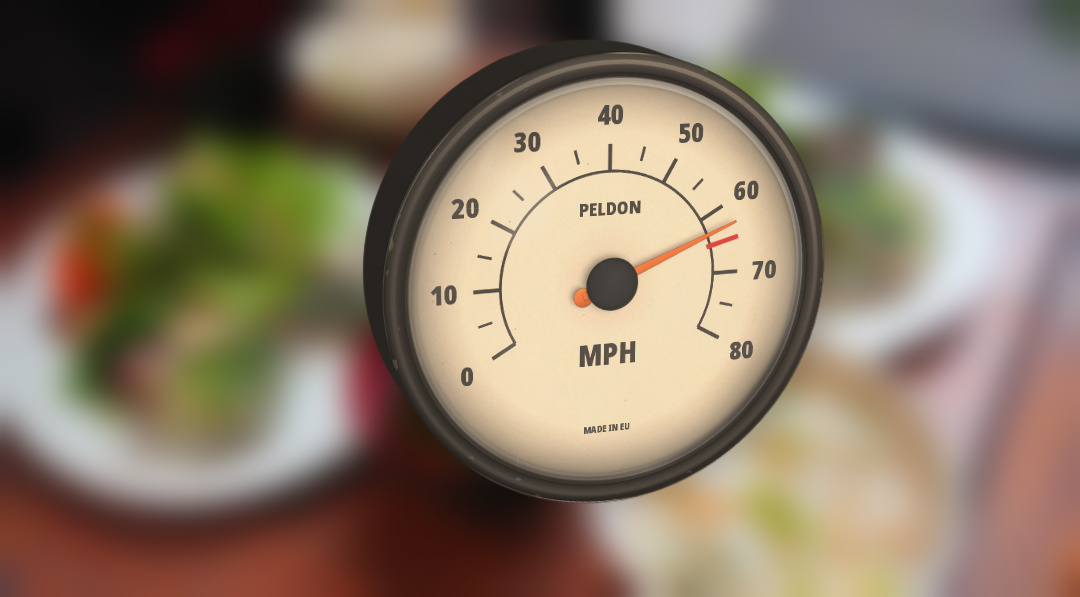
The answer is 62.5 mph
